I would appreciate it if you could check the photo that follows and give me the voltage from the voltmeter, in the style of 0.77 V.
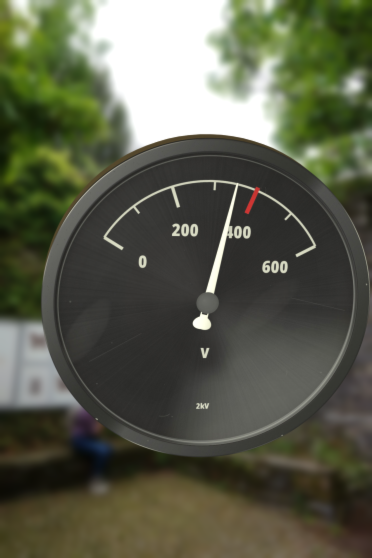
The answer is 350 V
